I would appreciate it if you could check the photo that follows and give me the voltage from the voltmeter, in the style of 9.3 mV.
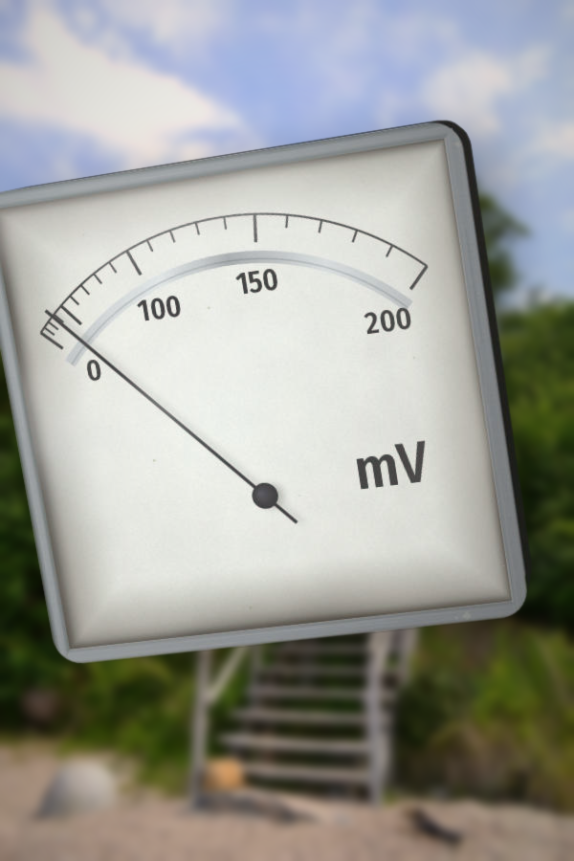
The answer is 40 mV
